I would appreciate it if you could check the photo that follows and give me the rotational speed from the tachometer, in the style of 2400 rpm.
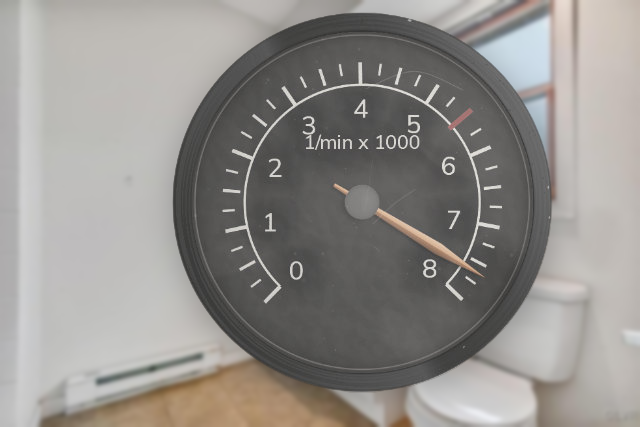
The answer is 7625 rpm
